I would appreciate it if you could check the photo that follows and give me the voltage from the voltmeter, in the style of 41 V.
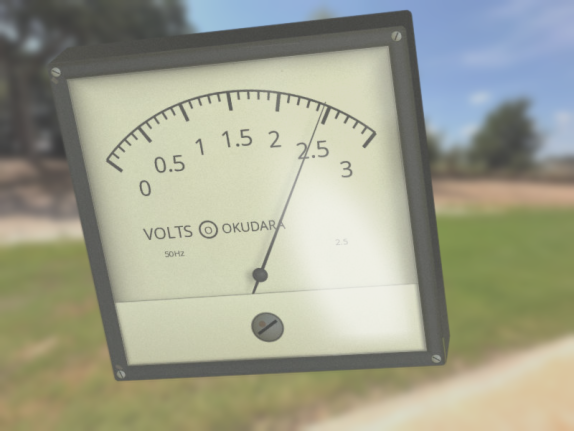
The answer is 2.45 V
